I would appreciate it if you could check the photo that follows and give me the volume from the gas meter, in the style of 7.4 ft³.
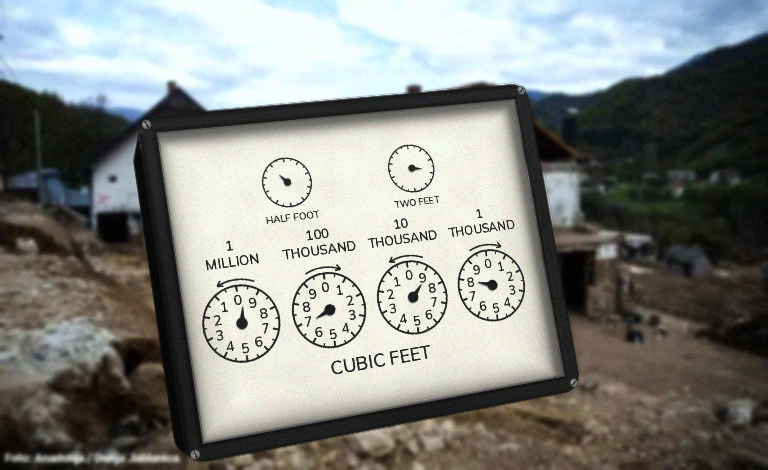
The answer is 968800 ft³
